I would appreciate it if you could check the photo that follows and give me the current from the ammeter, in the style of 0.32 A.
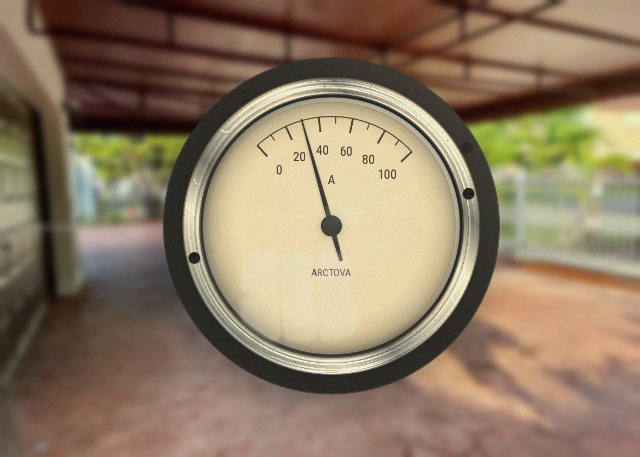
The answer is 30 A
